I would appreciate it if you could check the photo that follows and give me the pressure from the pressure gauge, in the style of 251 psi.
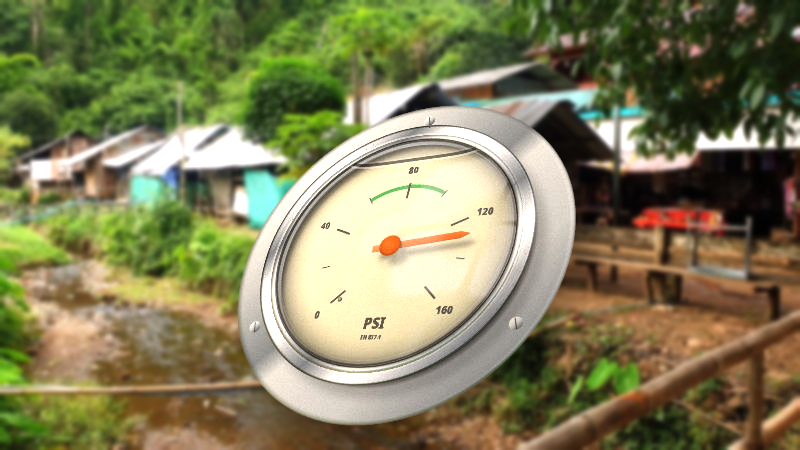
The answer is 130 psi
